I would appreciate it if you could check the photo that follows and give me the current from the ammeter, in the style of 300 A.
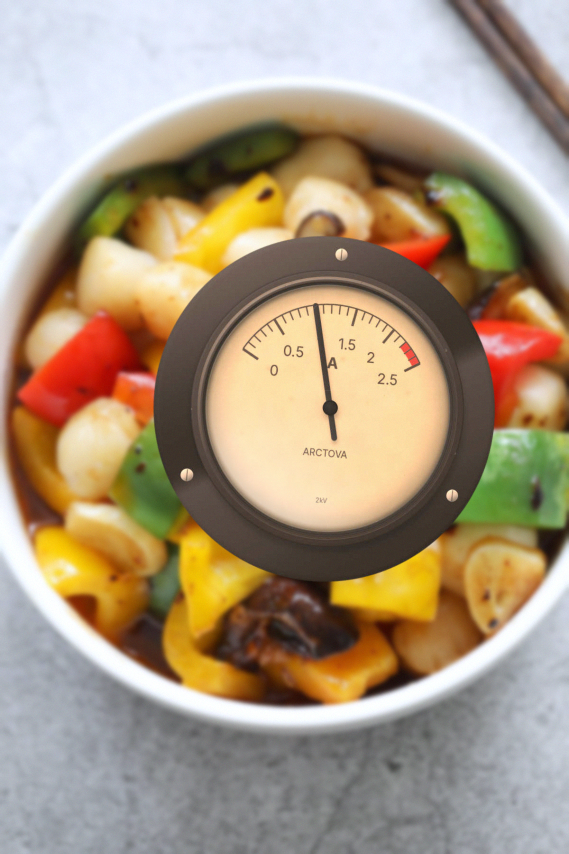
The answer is 1 A
